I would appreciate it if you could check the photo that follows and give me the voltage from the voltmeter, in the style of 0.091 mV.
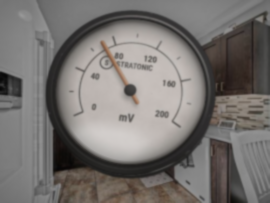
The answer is 70 mV
